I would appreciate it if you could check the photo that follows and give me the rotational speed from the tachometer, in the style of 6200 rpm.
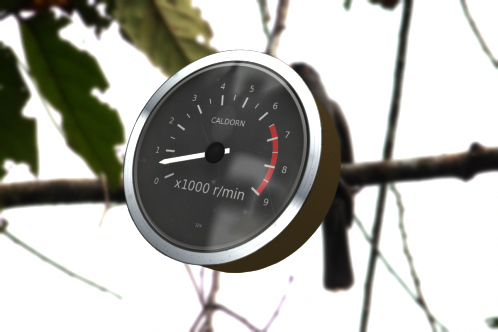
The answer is 500 rpm
